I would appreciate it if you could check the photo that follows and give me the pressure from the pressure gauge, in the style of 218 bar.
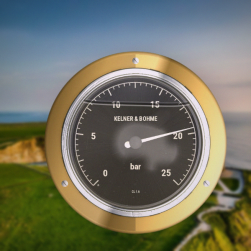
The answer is 19.5 bar
